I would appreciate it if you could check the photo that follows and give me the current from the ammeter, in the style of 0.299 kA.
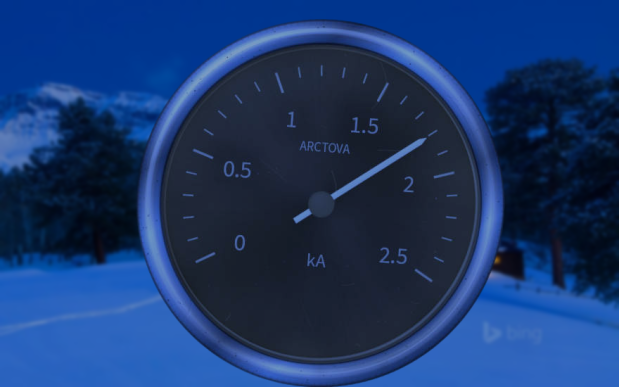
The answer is 1.8 kA
